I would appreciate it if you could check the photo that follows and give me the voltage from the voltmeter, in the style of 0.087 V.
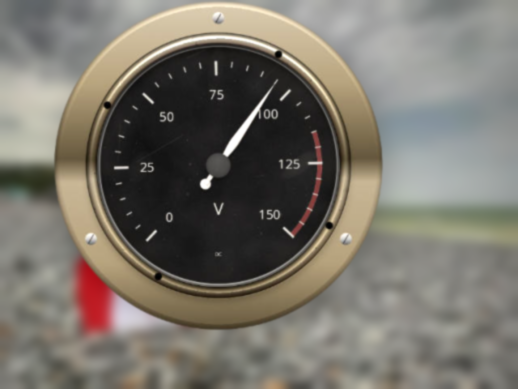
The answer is 95 V
